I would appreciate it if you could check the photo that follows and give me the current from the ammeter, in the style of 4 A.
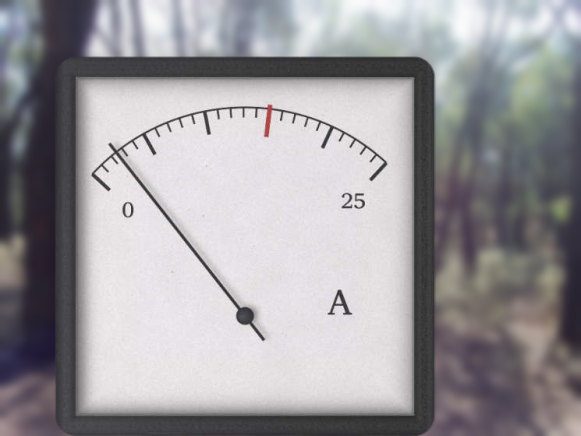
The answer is 2.5 A
